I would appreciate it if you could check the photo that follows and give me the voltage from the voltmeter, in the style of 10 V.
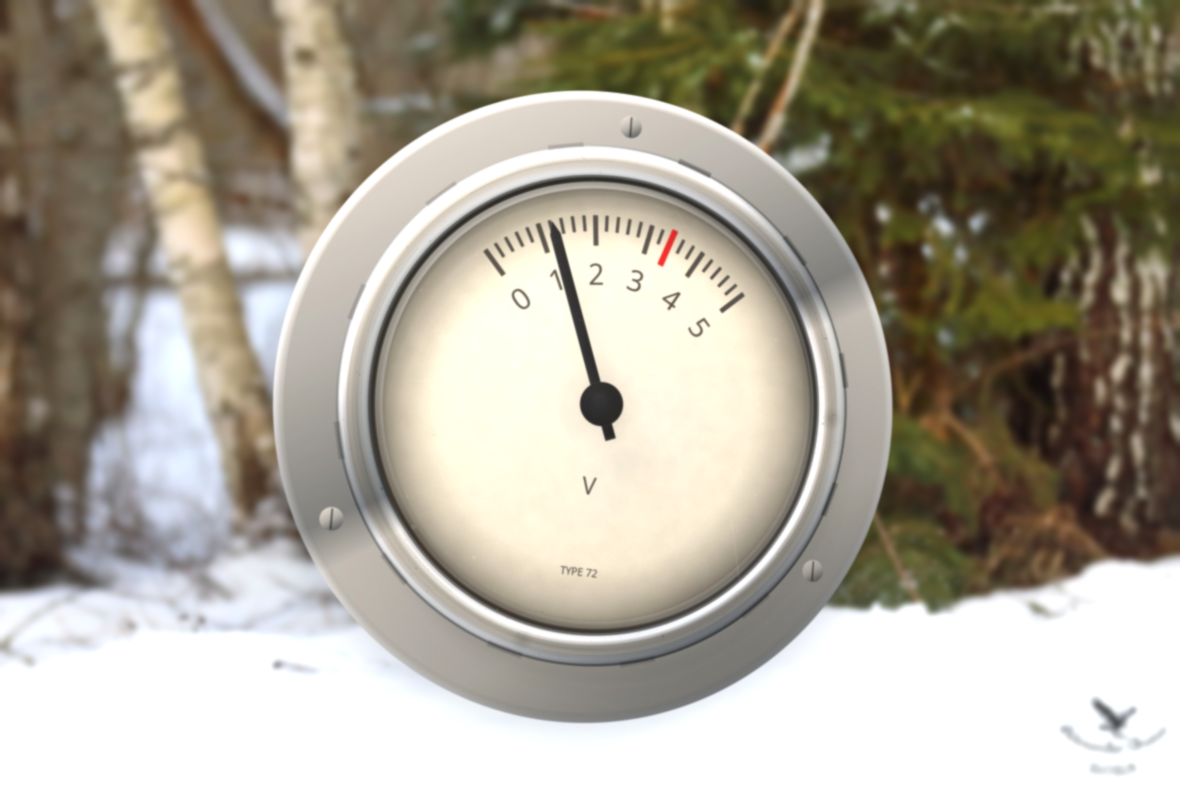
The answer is 1.2 V
